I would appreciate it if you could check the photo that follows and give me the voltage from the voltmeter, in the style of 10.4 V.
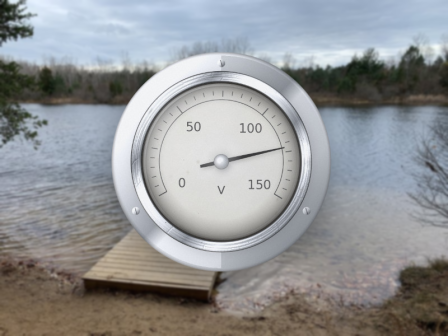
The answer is 122.5 V
